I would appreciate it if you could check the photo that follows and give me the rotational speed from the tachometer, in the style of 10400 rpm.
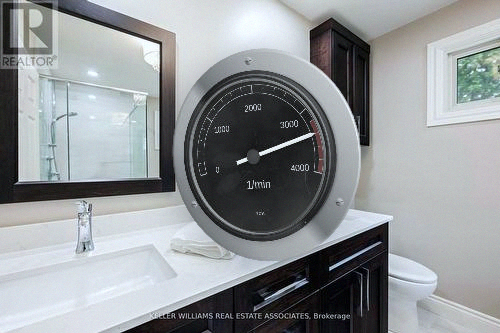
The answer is 3400 rpm
